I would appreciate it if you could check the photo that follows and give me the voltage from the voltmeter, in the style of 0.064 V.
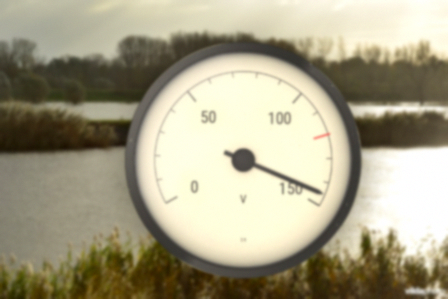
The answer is 145 V
